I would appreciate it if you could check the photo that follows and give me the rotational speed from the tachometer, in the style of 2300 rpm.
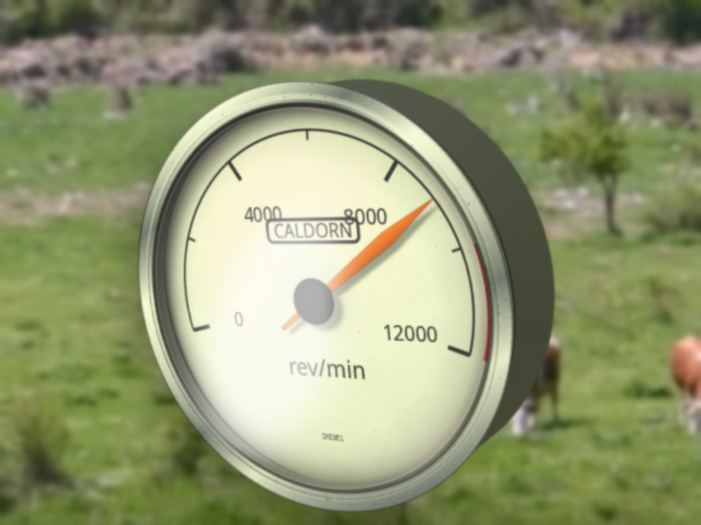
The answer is 9000 rpm
